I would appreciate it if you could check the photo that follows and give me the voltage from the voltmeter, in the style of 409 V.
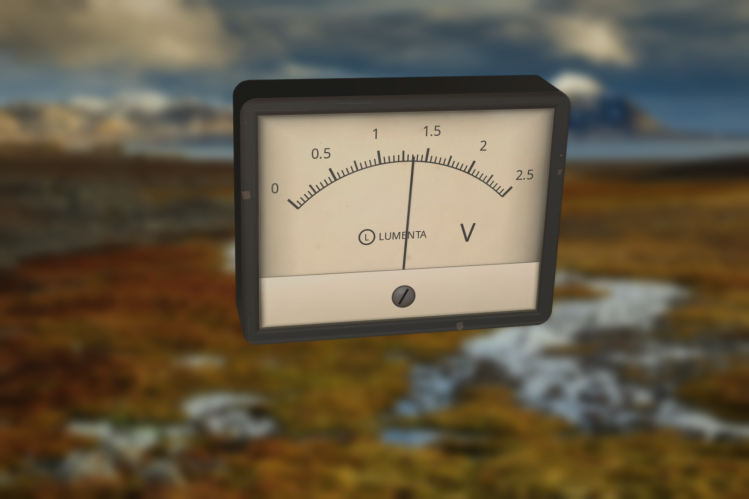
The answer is 1.35 V
